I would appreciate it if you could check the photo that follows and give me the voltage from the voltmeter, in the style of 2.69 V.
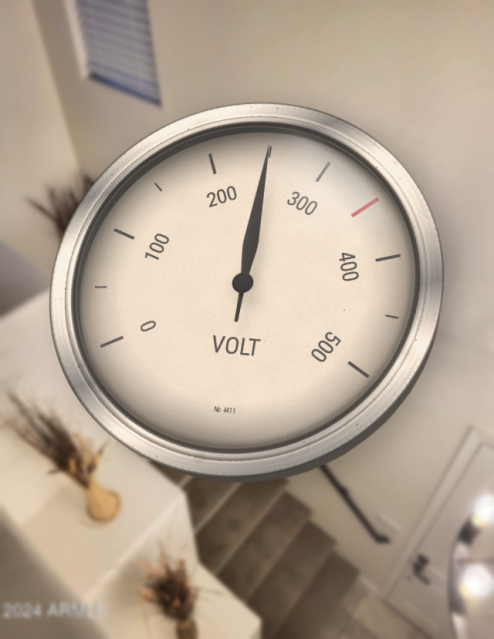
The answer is 250 V
